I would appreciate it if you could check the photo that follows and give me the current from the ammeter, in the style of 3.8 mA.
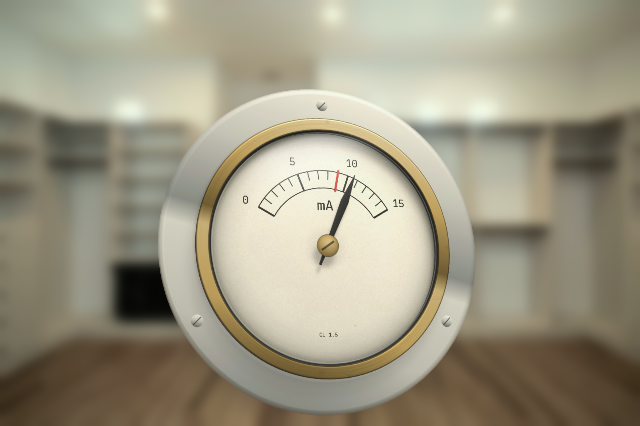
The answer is 10.5 mA
